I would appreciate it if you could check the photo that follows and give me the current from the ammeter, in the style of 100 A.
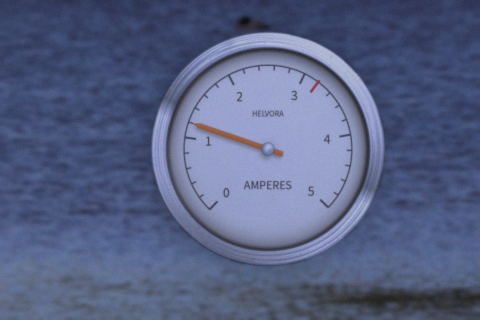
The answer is 1.2 A
